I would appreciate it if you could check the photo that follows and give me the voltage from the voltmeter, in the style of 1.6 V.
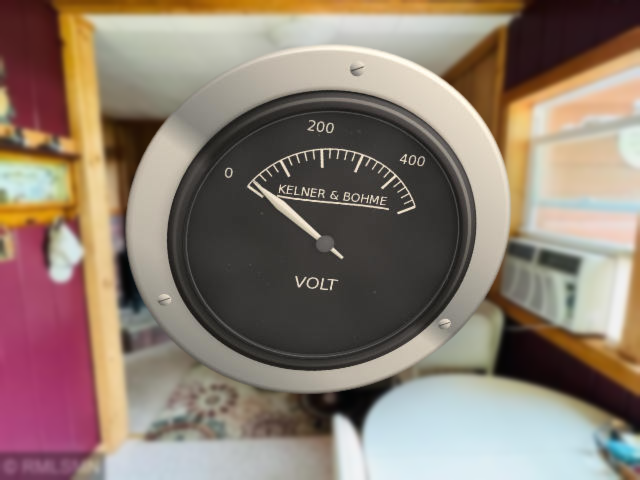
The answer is 20 V
